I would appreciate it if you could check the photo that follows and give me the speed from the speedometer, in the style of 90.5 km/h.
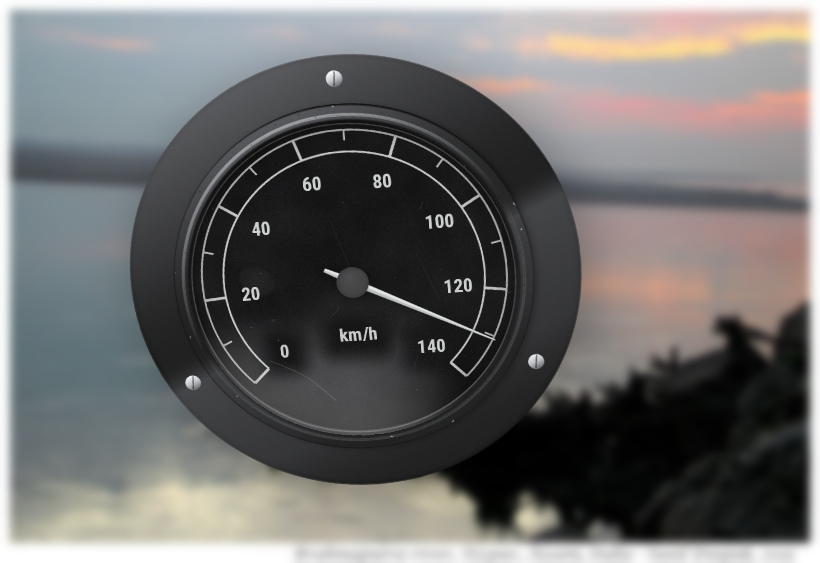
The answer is 130 km/h
